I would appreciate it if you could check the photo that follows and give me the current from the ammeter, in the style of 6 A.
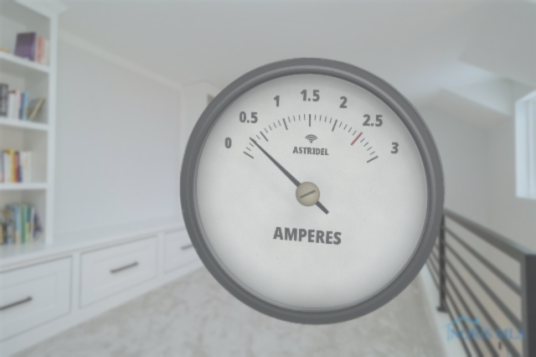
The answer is 0.3 A
